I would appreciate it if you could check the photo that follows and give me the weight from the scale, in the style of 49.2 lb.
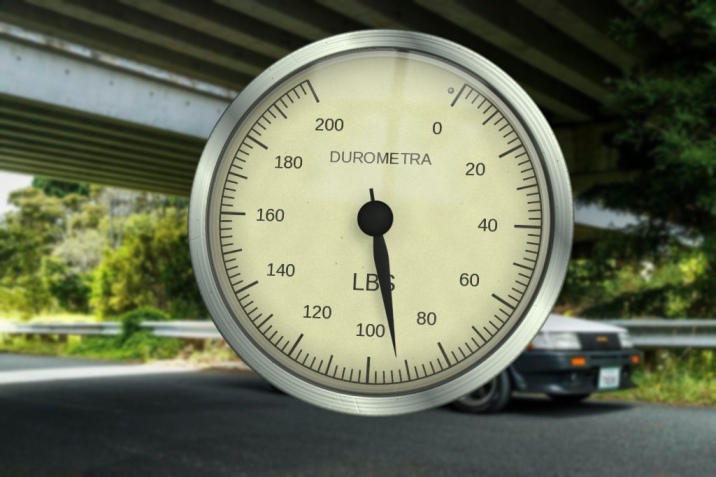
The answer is 92 lb
